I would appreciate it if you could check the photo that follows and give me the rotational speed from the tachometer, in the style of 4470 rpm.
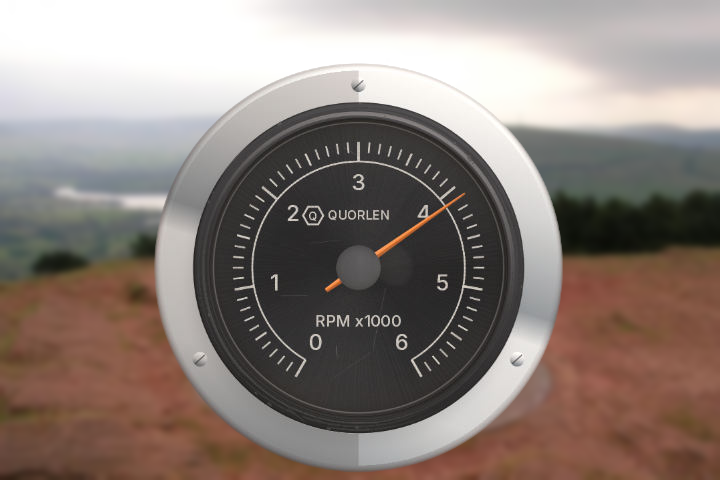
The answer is 4100 rpm
